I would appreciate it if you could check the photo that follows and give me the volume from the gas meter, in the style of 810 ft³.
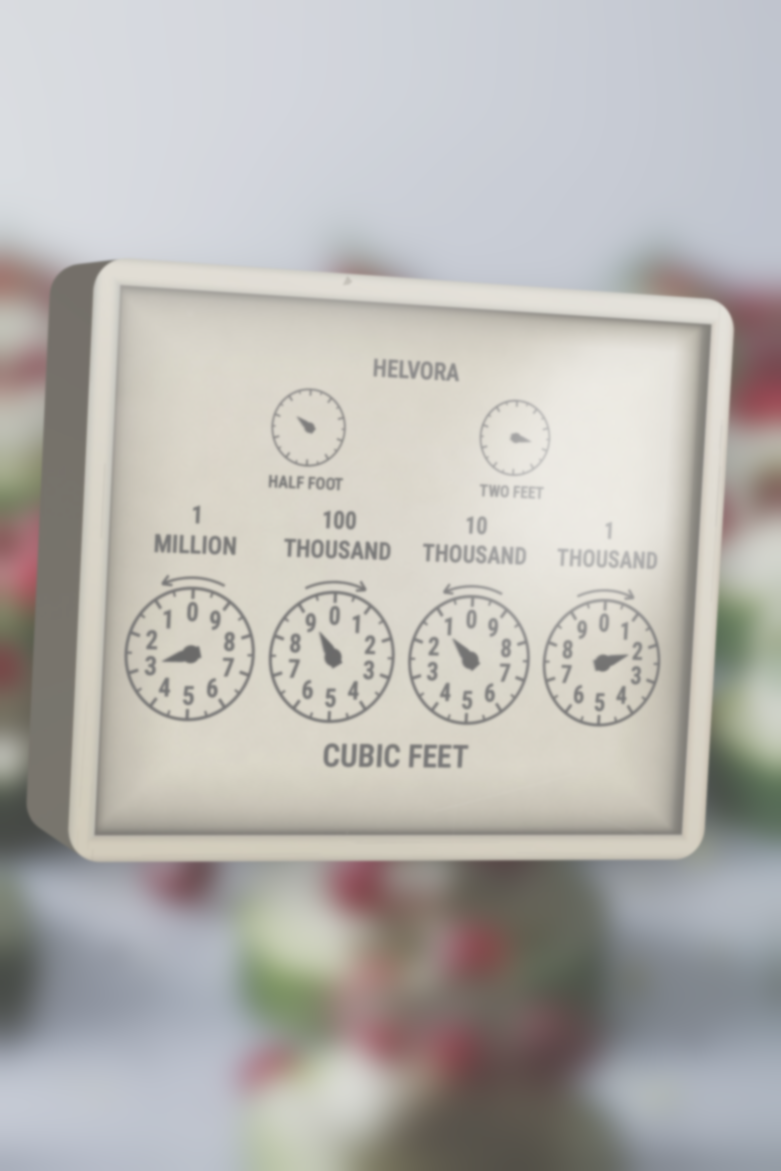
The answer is 291200 ft³
